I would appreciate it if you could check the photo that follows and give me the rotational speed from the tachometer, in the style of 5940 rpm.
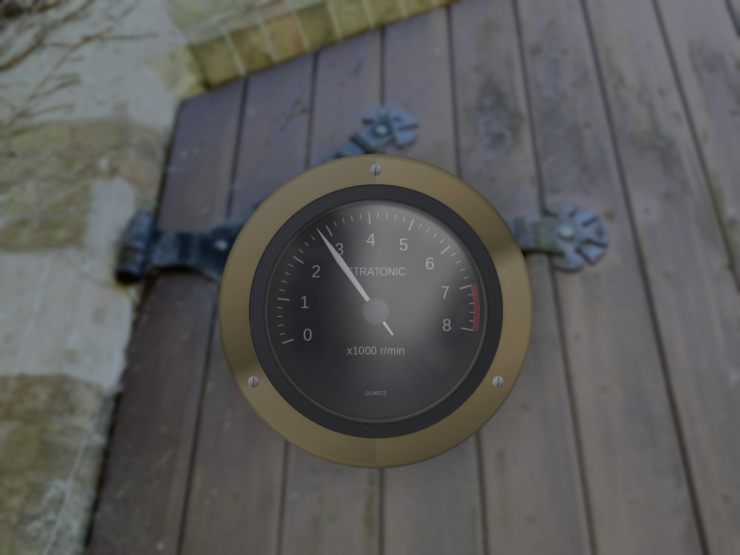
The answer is 2800 rpm
